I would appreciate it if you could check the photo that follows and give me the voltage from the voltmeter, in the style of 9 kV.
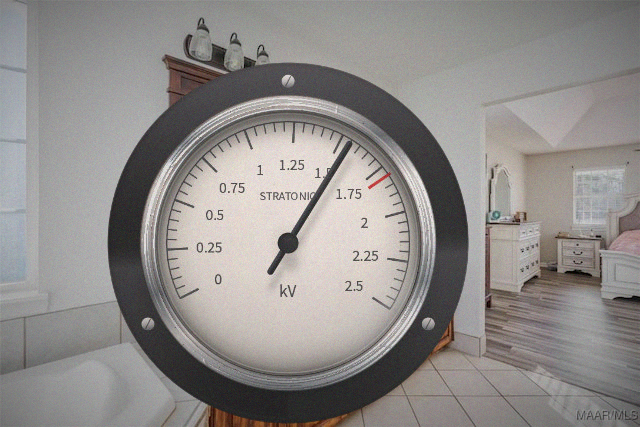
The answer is 1.55 kV
